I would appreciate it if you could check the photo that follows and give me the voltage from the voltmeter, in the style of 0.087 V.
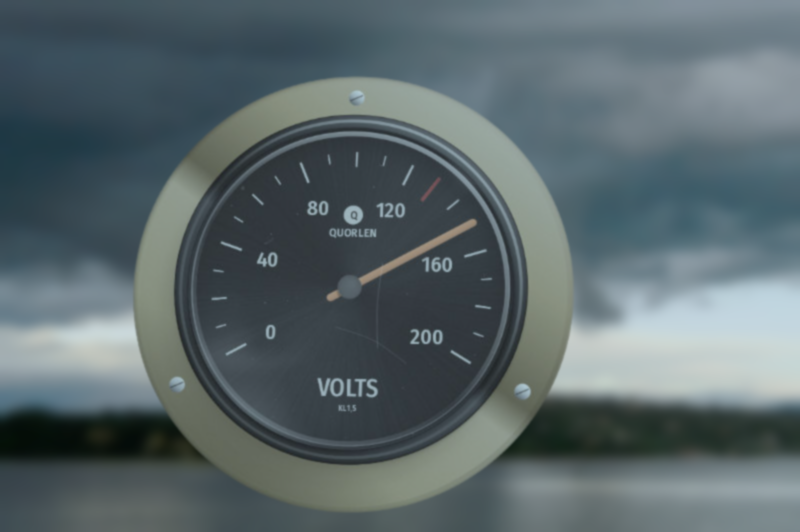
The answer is 150 V
